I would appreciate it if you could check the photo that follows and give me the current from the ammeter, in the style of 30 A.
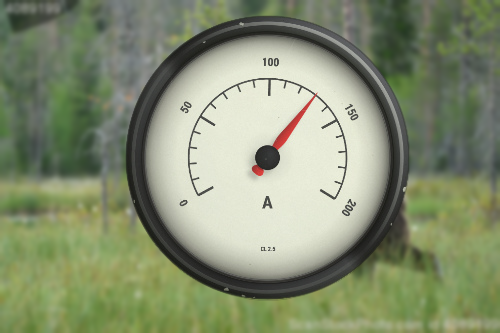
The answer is 130 A
